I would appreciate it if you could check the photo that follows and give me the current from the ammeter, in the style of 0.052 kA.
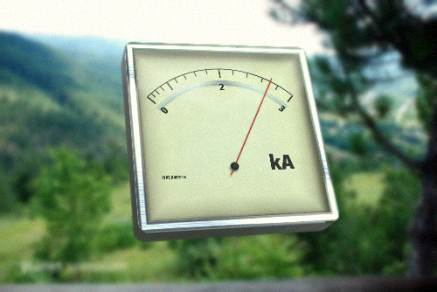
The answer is 2.7 kA
